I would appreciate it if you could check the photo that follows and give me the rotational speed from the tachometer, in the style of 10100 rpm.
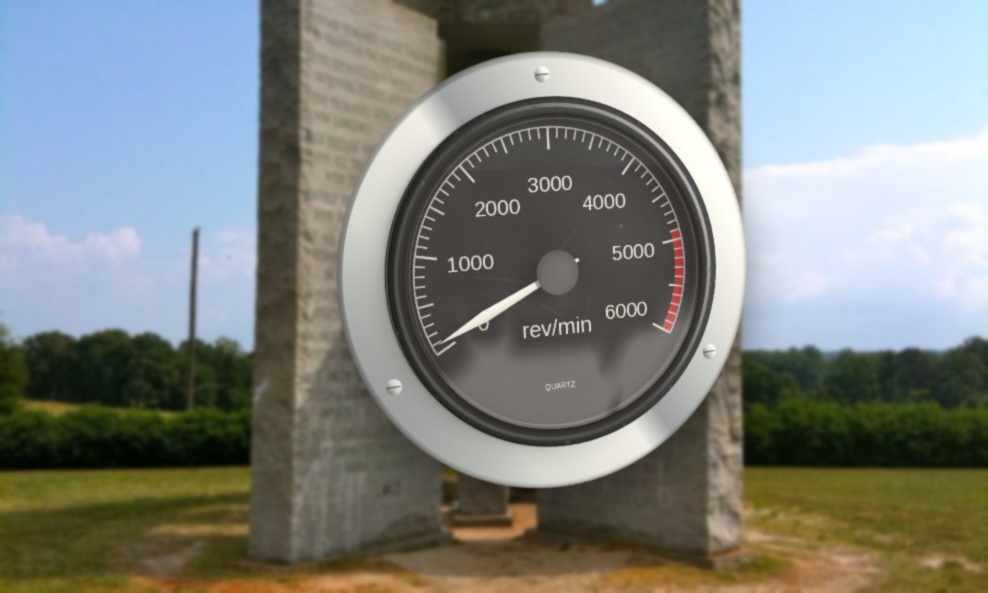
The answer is 100 rpm
